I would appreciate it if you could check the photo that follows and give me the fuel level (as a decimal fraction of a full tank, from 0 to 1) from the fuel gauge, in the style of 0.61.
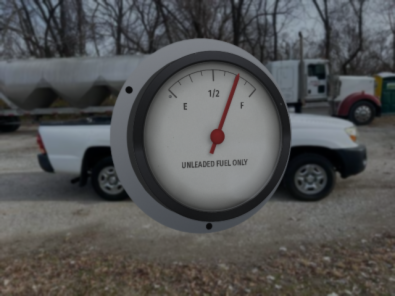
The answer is 0.75
